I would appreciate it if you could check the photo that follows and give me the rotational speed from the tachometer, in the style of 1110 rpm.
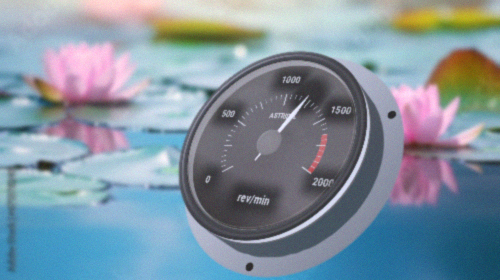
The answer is 1250 rpm
